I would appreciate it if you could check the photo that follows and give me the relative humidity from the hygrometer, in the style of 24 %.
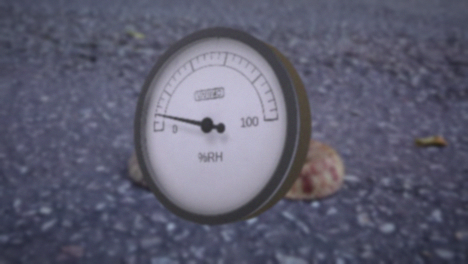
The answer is 8 %
